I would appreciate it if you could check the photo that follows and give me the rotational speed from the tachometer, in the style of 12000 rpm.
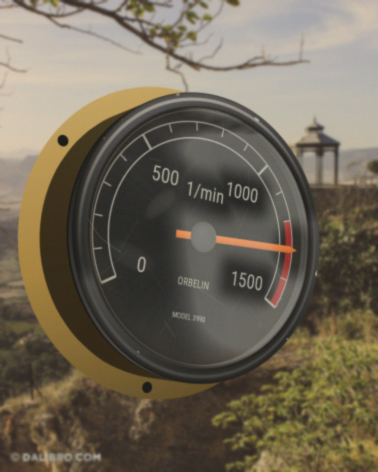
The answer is 1300 rpm
